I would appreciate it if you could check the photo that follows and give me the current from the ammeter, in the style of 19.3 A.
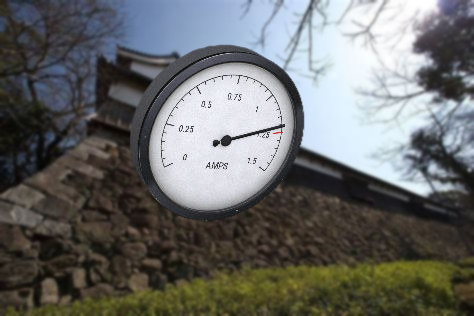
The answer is 1.2 A
